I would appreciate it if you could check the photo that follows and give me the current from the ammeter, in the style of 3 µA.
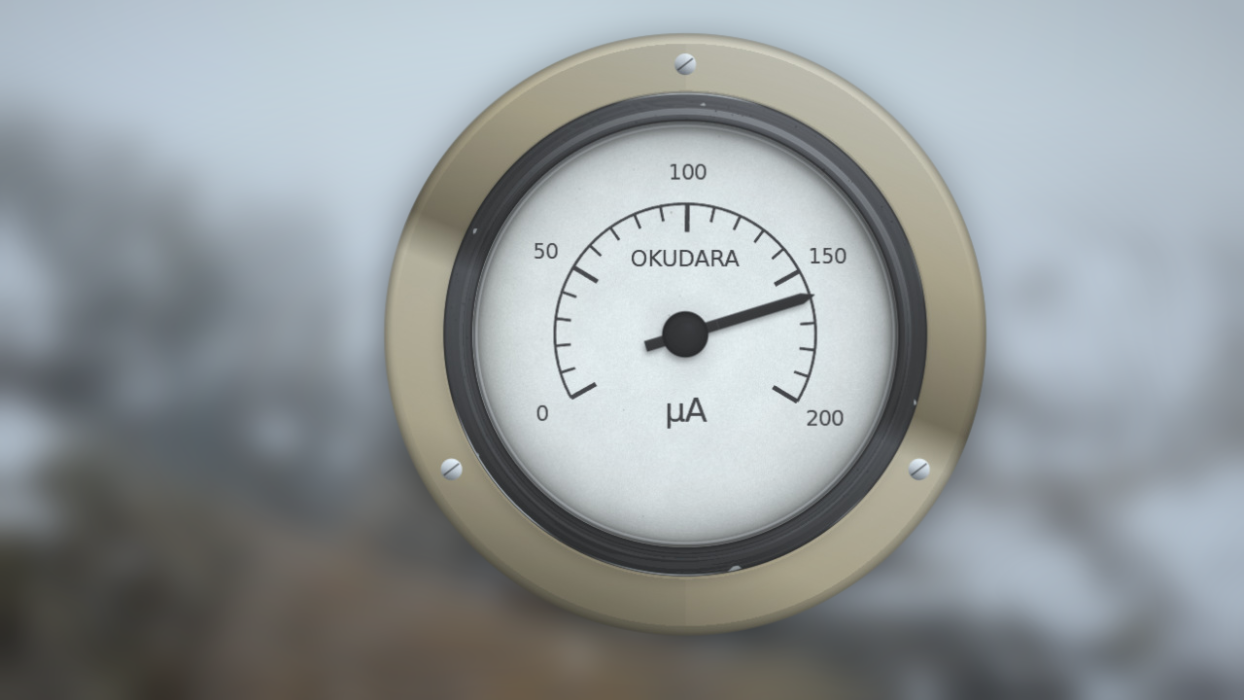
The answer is 160 µA
